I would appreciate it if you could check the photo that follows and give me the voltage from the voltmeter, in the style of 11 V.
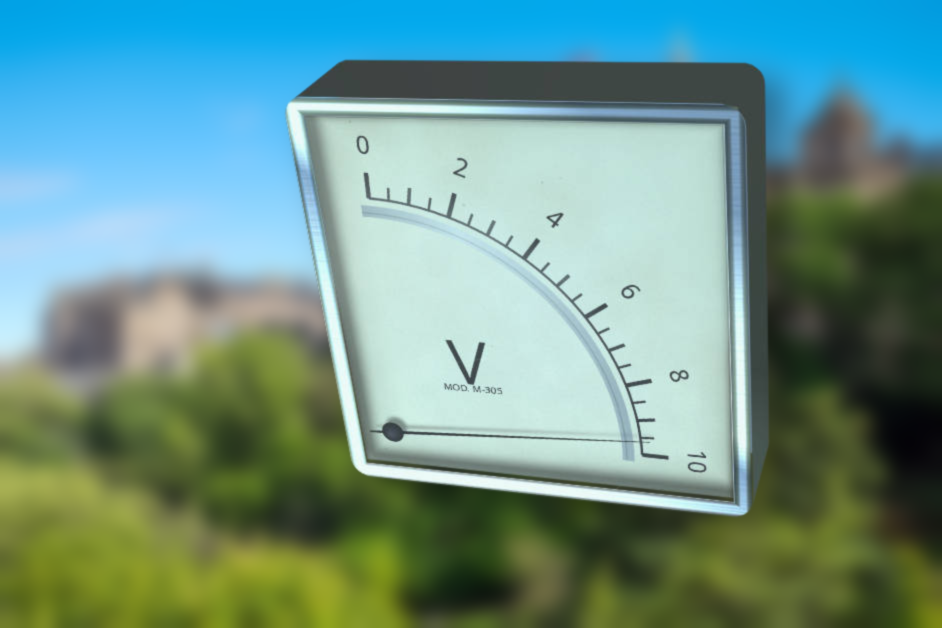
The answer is 9.5 V
